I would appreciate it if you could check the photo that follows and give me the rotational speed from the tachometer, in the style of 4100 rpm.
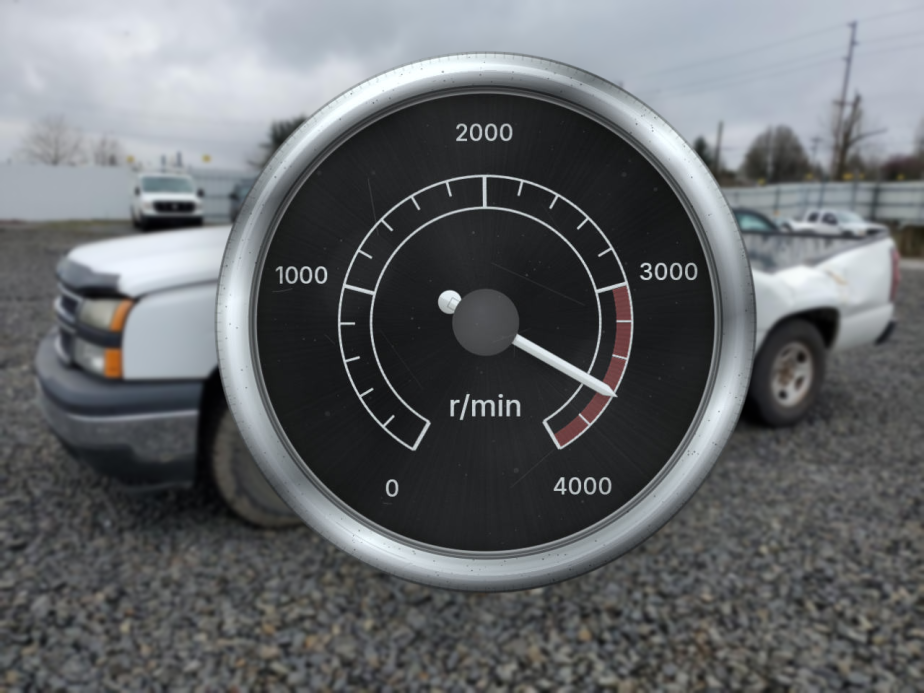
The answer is 3600 rpm
